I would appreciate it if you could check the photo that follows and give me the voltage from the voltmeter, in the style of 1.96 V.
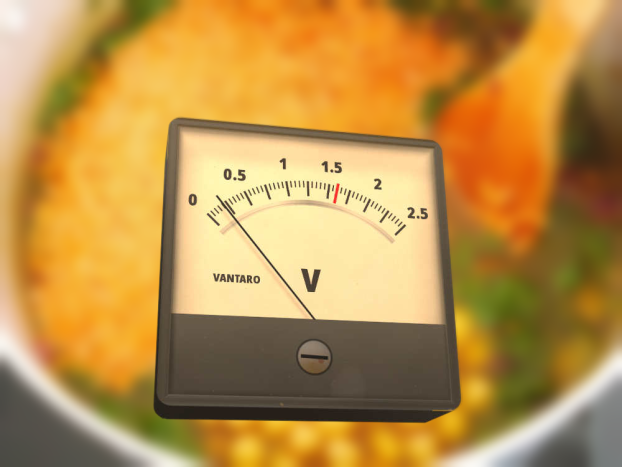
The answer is 0.2 V
